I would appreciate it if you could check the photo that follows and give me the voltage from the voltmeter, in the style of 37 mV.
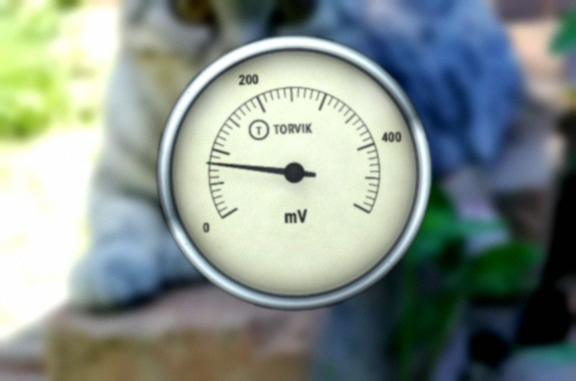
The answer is 80 mV
